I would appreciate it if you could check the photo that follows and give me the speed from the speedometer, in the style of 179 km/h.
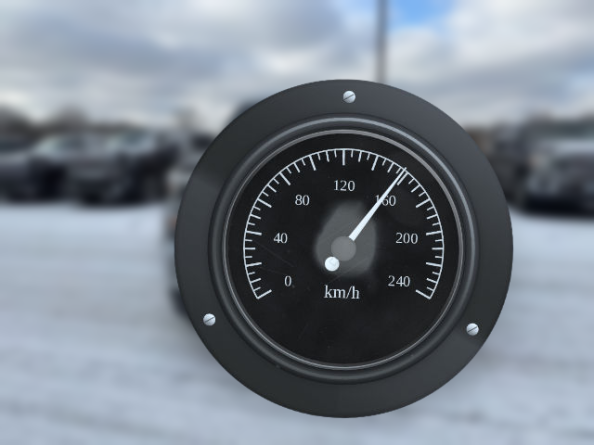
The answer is 157.5 km/h
